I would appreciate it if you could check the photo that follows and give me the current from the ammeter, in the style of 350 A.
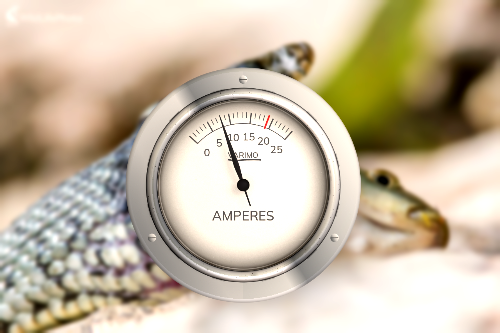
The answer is 8 A
